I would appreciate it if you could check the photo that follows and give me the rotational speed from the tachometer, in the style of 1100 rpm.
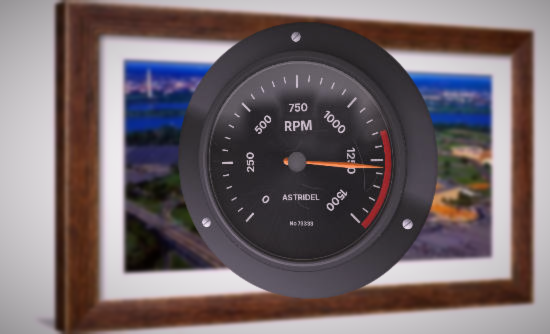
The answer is 1275 rpm
